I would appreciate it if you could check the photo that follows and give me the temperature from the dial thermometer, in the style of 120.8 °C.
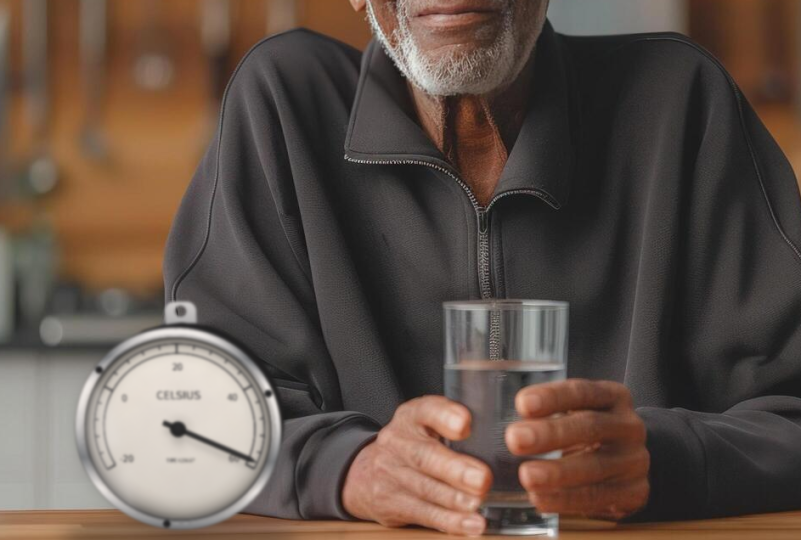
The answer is 58 °C
